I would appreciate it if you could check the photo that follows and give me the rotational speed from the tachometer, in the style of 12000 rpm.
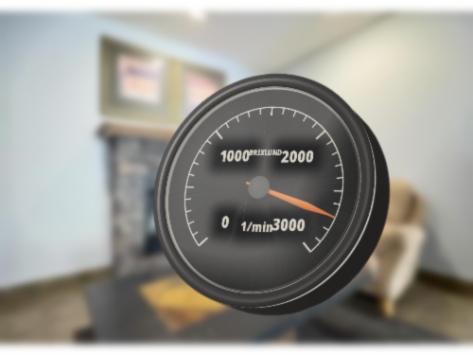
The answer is 2700 rpm
